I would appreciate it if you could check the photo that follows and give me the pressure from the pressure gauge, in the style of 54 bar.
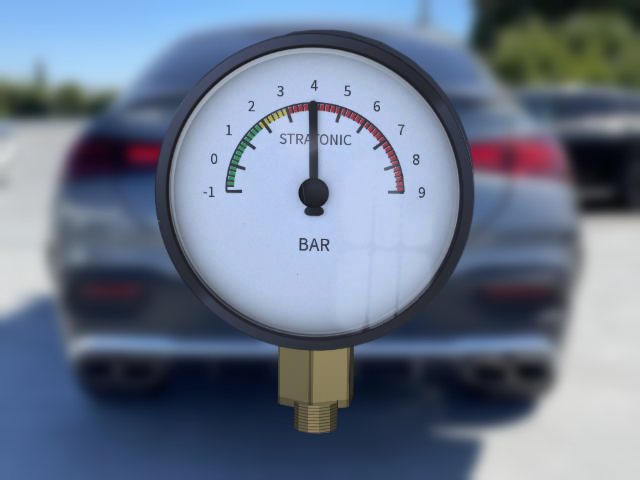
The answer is 4 bar
